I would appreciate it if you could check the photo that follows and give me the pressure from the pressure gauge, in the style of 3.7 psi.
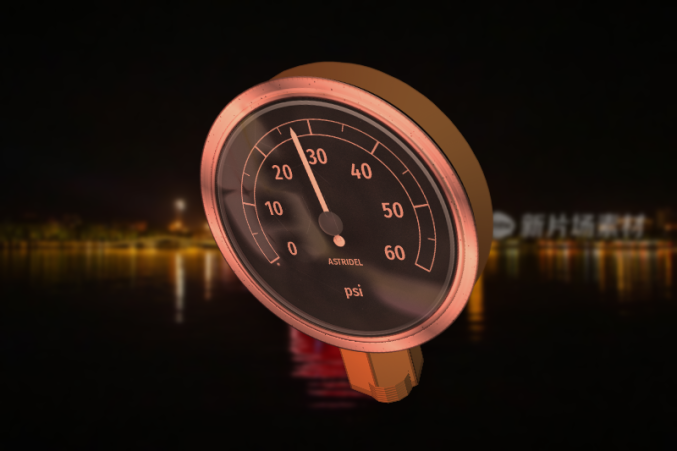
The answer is 27.5 psi
